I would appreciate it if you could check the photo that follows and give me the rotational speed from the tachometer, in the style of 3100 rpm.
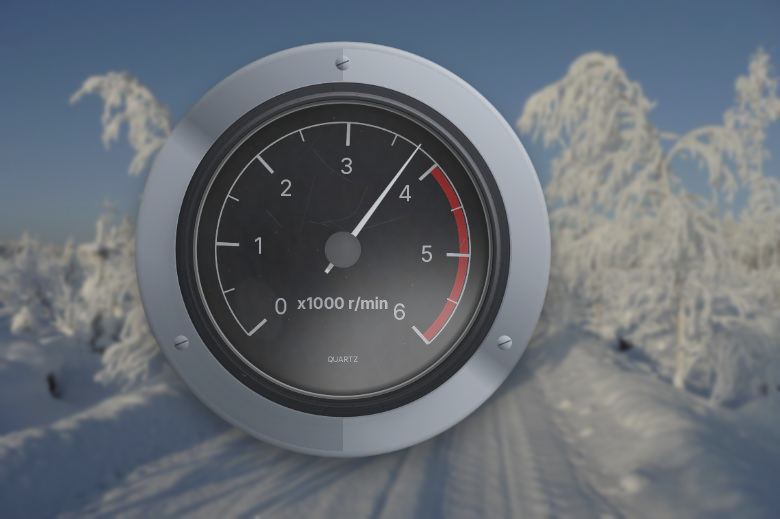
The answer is 3750 rpm
